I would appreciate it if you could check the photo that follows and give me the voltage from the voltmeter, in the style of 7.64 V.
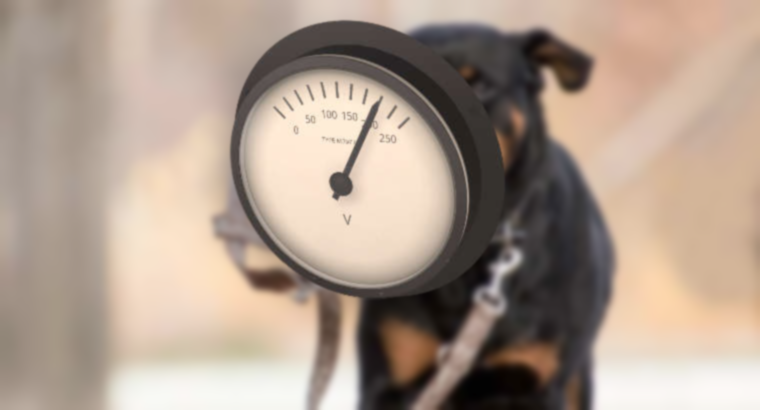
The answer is 200 V
